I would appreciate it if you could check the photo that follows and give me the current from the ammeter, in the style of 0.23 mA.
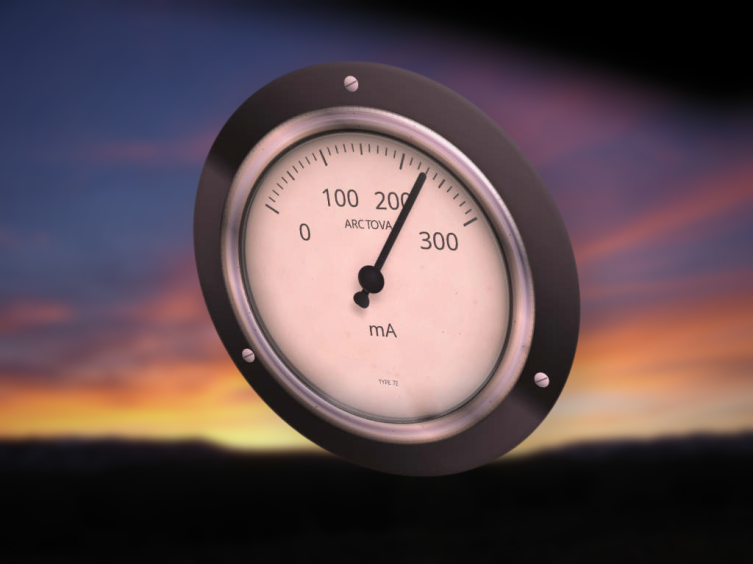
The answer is 230 mA
